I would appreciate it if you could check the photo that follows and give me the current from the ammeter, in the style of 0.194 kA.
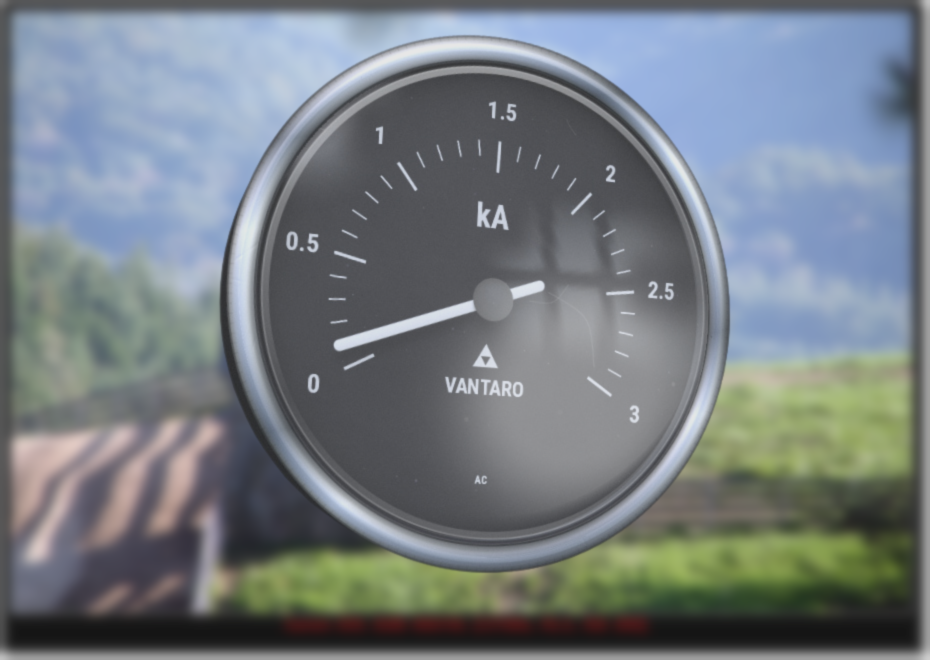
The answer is 0.1 kA
